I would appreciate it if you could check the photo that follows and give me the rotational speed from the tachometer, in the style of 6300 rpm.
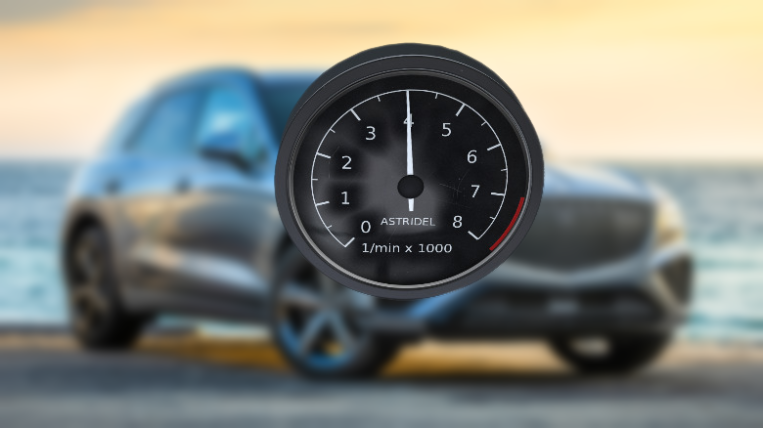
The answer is 4000 rpm
